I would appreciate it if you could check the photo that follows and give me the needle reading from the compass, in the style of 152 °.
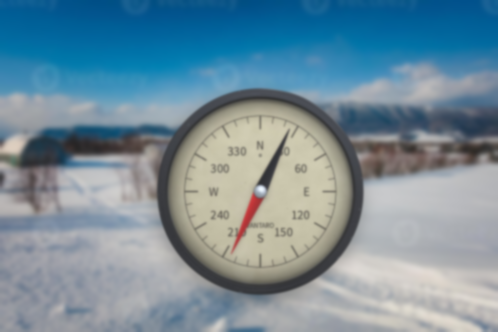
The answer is 205 °
